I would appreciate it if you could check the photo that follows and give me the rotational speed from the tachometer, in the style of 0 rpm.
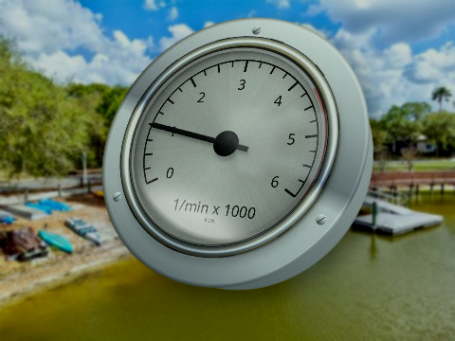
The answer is 1000 rpm
